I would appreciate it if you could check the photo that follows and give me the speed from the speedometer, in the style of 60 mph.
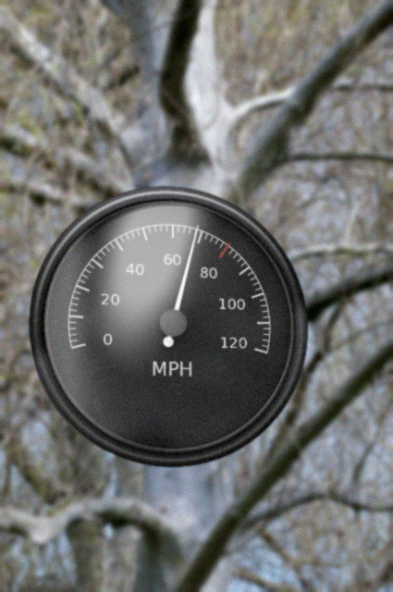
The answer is 68 mph
